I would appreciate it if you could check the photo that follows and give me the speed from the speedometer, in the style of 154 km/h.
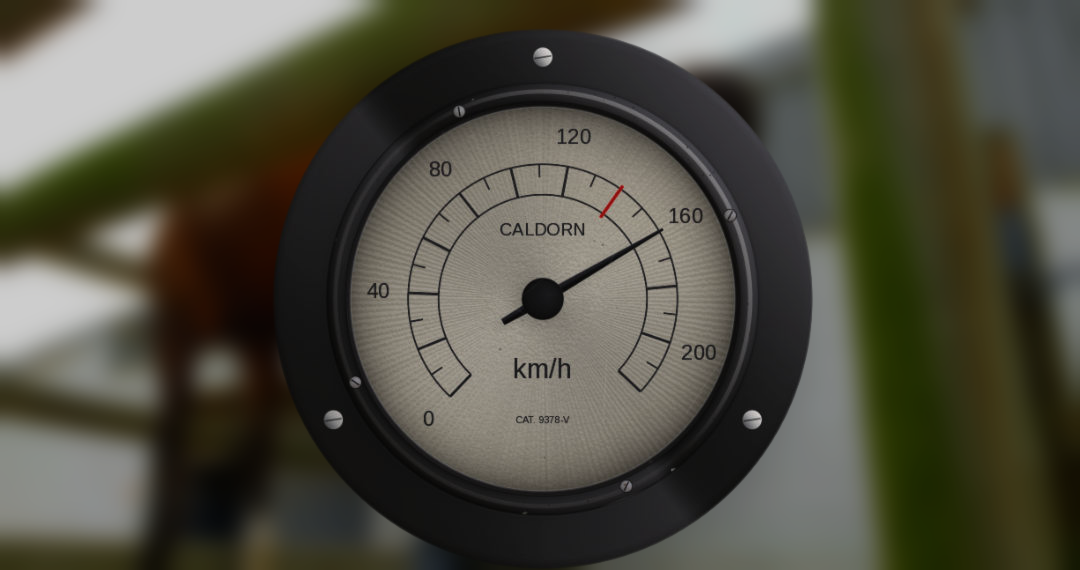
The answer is 160 km/h
